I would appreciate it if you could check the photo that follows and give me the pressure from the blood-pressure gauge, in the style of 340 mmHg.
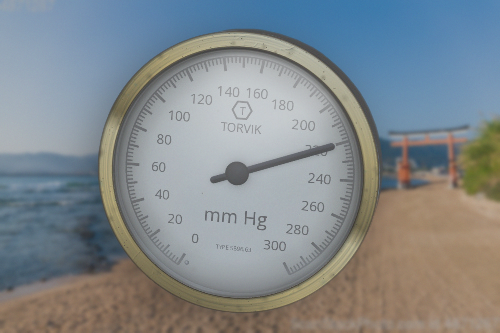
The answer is 220 mmHg
